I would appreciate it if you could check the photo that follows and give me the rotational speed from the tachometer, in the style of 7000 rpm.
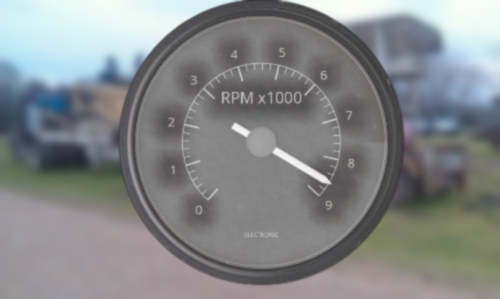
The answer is 8600 rpm
